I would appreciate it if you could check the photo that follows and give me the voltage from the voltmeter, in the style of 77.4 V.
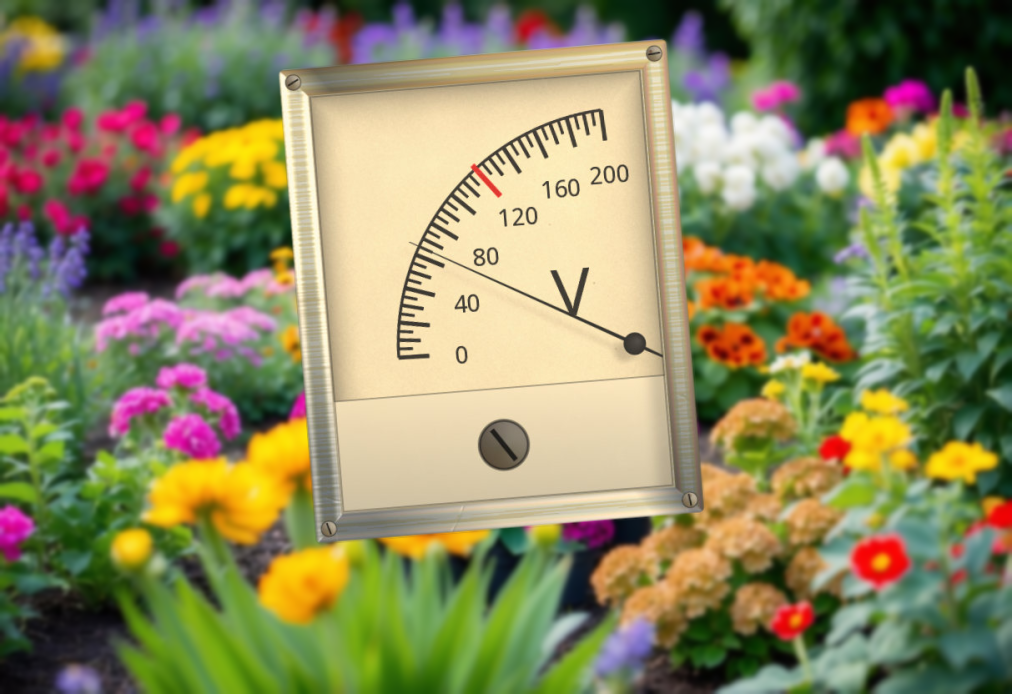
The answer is 65 V
